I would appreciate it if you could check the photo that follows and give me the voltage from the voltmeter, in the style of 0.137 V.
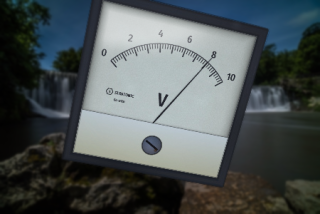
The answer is 8 V
